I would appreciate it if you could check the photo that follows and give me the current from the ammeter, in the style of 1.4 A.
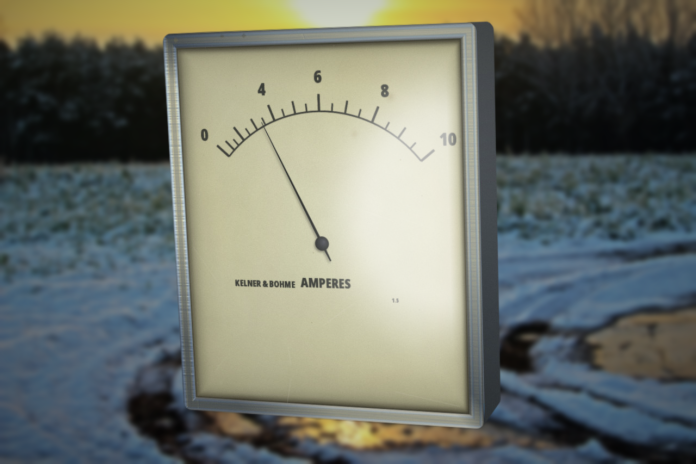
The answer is 3.5 A
